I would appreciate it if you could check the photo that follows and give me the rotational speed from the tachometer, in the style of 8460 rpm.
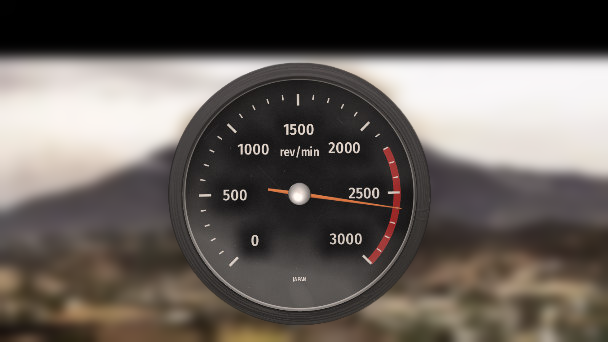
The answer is 2600 rpm
